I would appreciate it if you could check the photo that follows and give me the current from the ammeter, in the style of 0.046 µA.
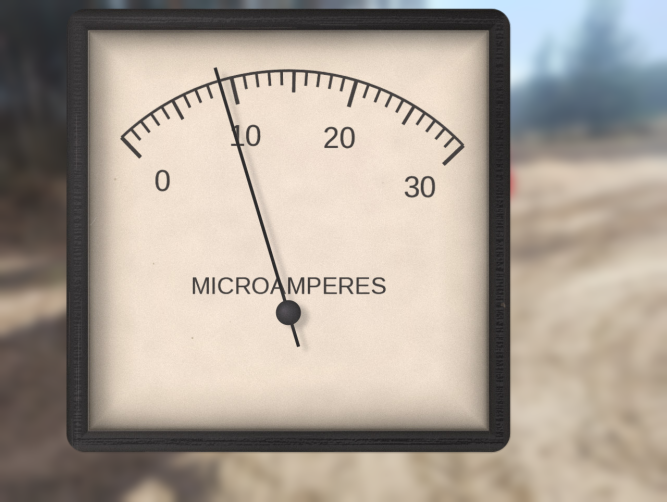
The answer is 9 µA
